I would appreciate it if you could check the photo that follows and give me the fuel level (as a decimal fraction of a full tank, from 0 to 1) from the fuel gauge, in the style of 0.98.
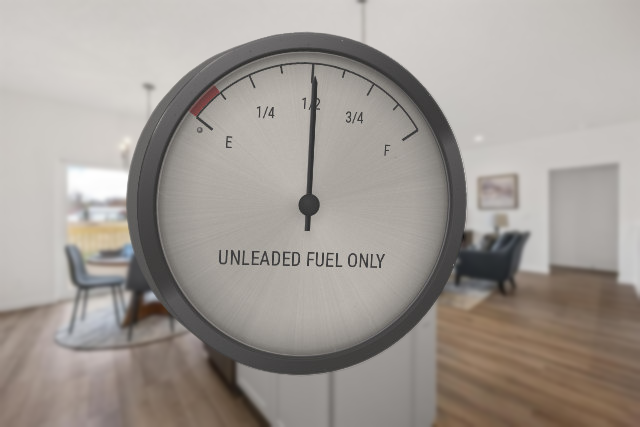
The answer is 0.5
